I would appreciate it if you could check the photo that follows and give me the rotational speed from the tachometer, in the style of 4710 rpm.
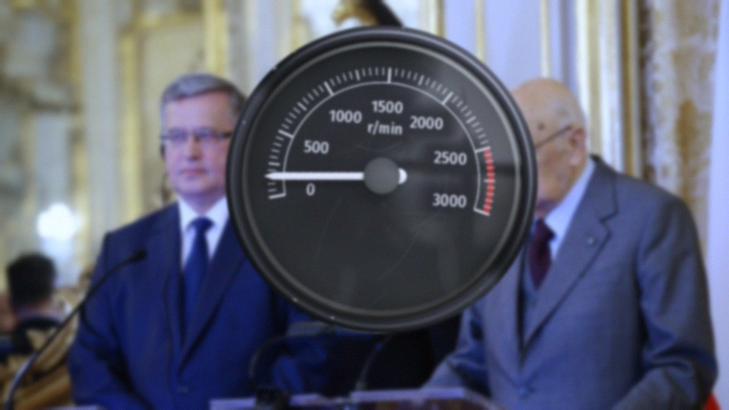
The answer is 150 rpm
